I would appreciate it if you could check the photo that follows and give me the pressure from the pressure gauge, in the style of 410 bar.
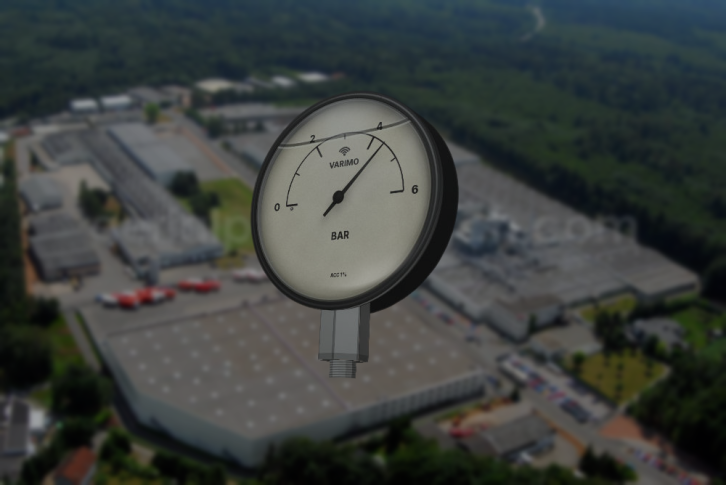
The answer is 4.5 bar
